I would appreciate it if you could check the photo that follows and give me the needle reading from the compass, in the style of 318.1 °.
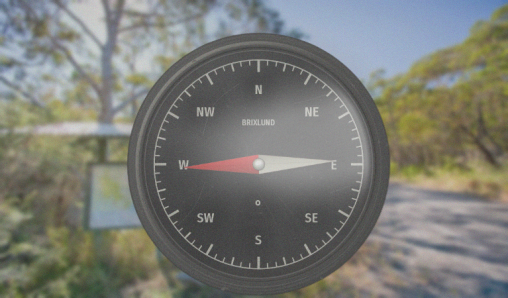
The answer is 267.5 °
